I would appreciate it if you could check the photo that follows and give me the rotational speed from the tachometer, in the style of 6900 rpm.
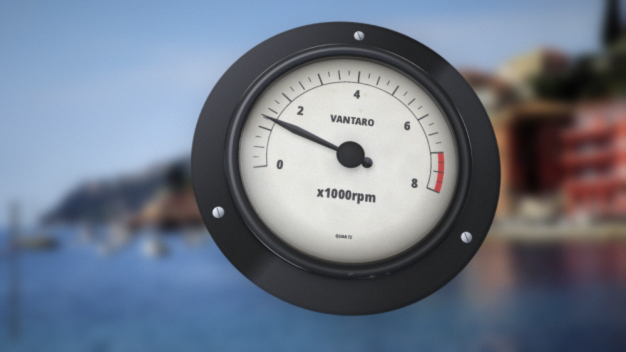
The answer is 1250 rpm
